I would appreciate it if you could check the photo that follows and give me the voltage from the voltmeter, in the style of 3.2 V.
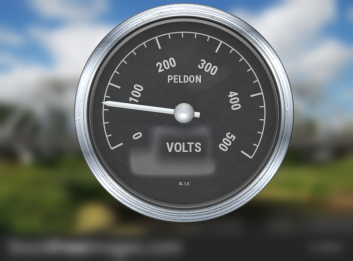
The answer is 70 V
